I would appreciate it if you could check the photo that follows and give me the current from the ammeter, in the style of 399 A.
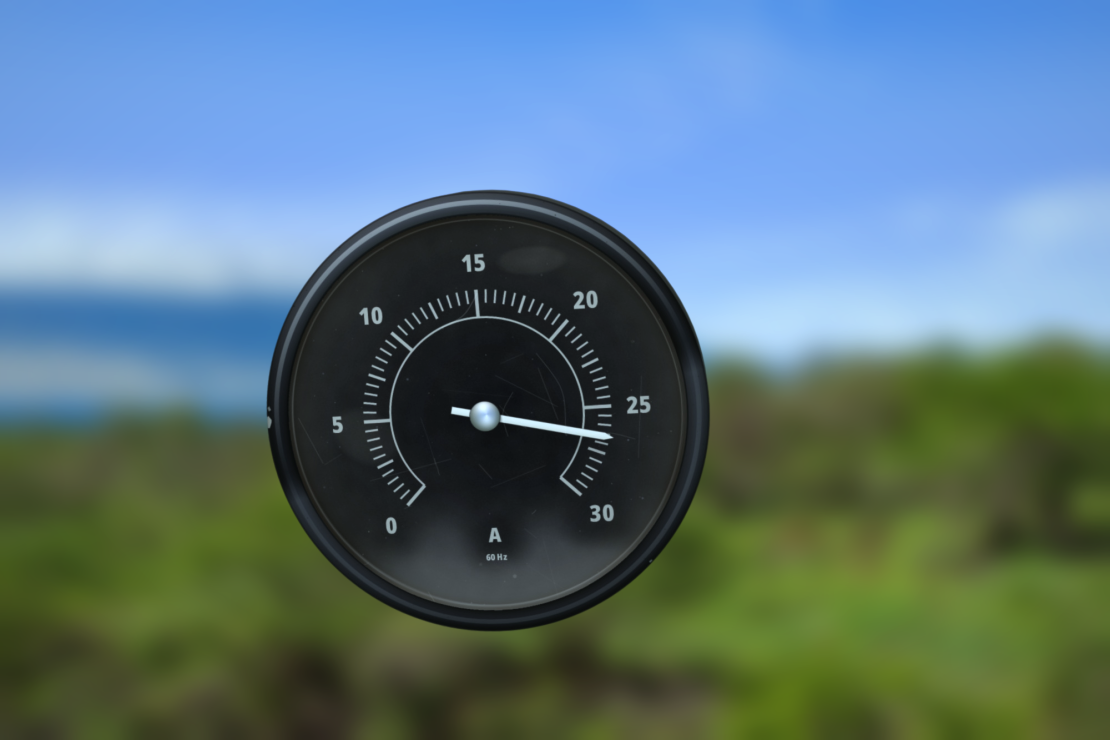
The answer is 26.5 A
